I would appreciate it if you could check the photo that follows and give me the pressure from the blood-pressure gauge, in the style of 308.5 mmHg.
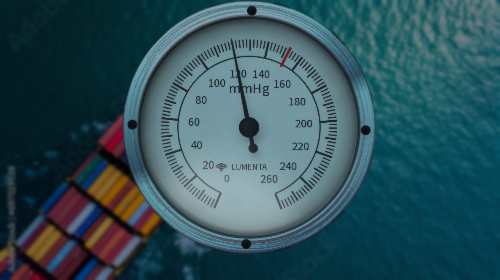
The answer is 120 mmHg
